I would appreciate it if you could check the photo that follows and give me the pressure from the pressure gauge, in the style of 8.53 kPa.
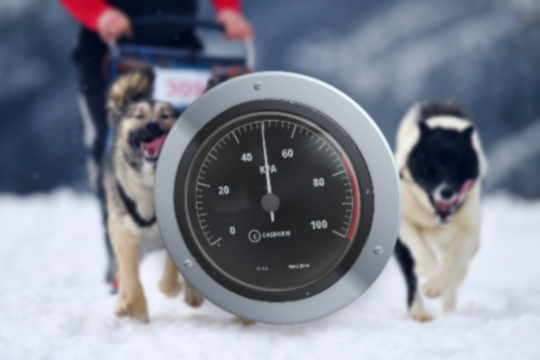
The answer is 50 kPa
